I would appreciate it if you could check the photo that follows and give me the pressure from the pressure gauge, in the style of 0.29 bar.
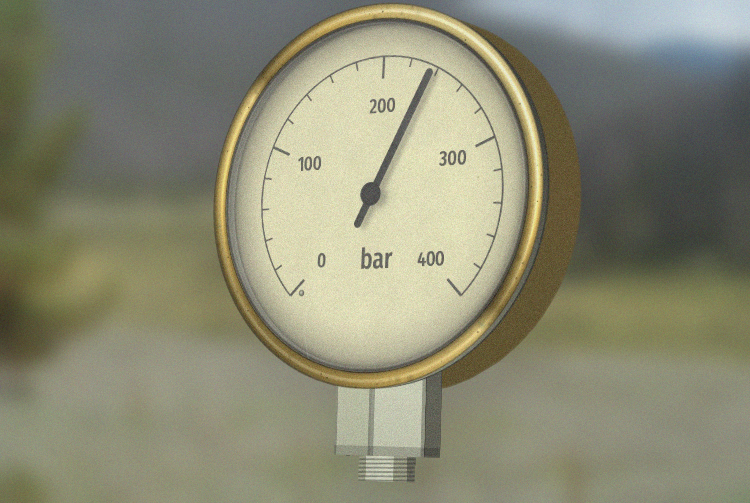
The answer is 240 bar
